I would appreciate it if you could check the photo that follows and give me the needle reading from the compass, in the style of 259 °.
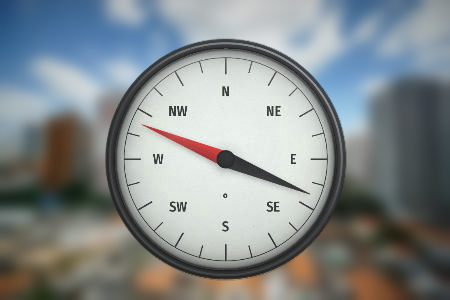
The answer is 292.5 °
